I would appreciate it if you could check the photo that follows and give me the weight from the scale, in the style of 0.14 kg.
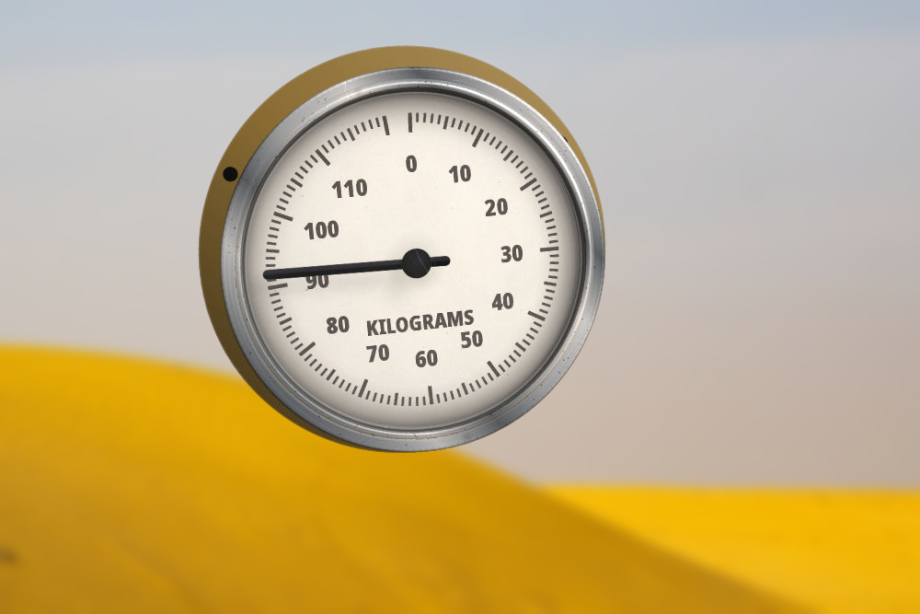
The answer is 92 kg
